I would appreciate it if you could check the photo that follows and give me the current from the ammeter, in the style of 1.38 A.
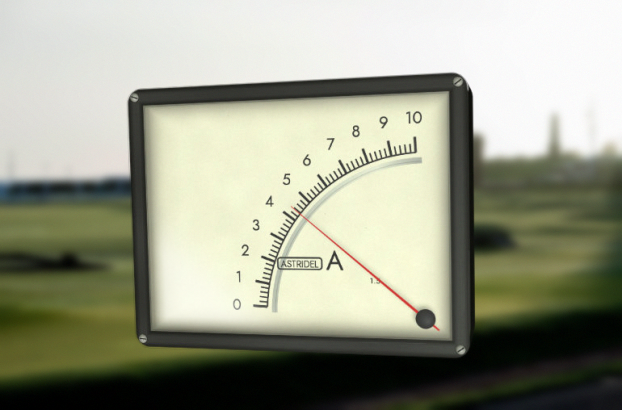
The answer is 4.4 A
